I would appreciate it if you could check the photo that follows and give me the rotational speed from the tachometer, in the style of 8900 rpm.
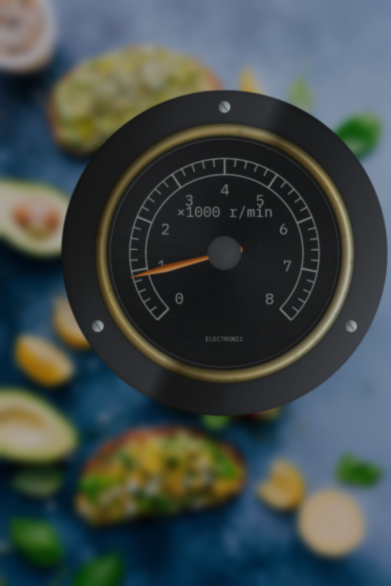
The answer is 900 rpm
